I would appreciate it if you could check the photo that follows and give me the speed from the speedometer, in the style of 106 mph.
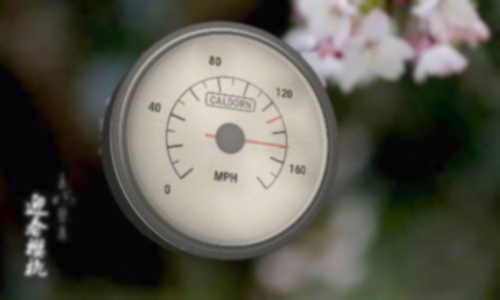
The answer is 150 mph
